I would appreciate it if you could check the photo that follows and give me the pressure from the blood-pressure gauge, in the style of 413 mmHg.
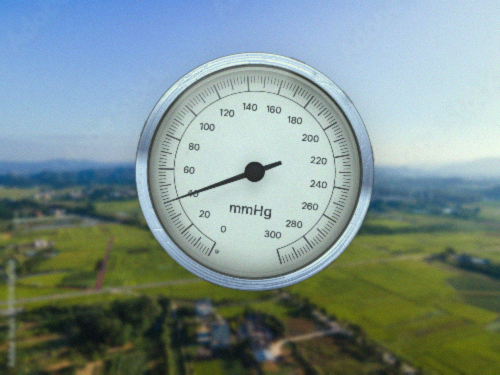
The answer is 40 mmHg
